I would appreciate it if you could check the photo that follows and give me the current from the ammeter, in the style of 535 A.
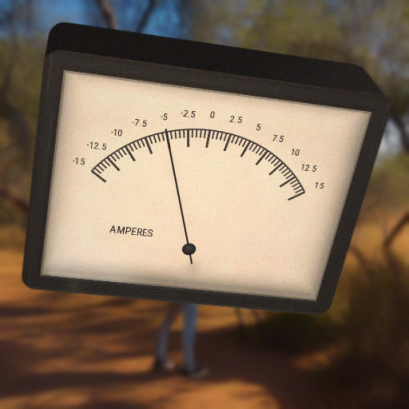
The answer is -5 A
